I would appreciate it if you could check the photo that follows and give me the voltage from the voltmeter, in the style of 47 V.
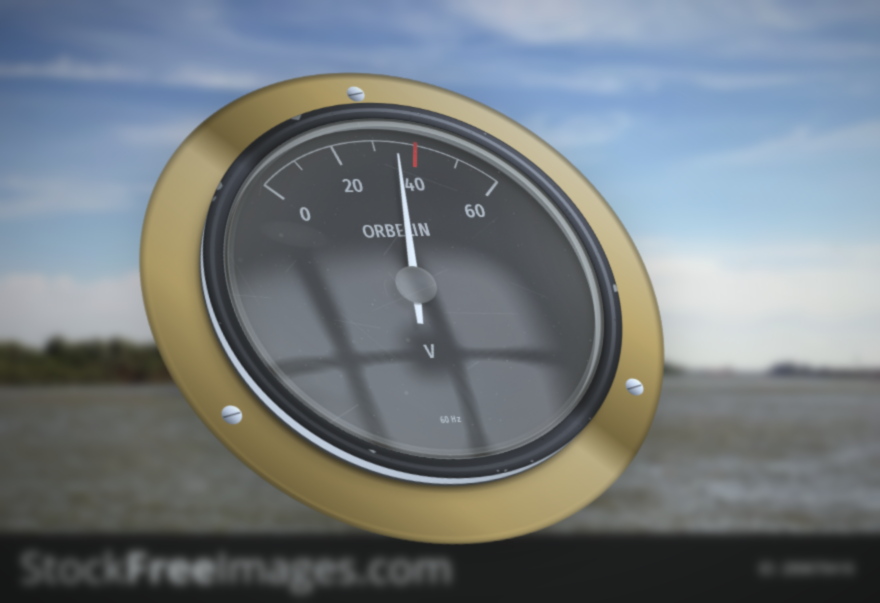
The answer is 35 V
